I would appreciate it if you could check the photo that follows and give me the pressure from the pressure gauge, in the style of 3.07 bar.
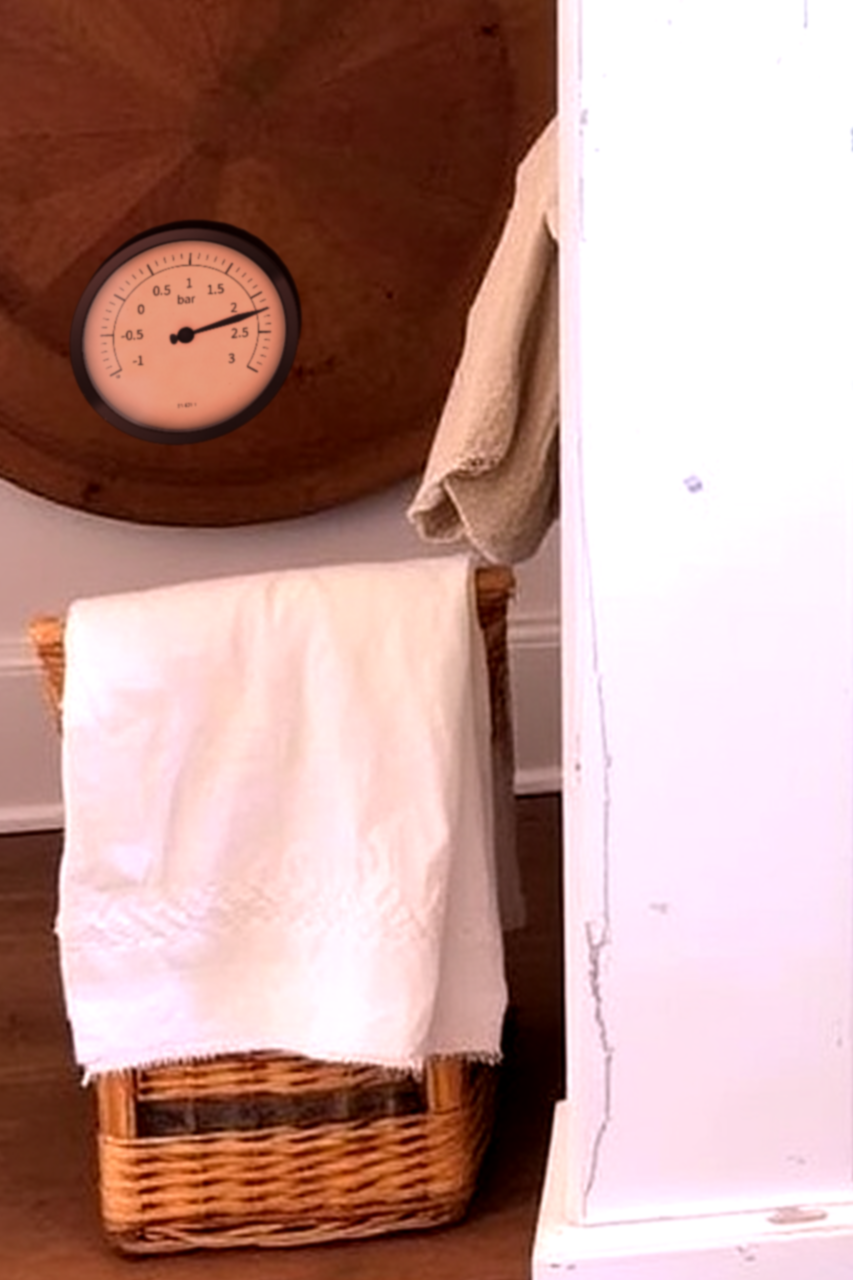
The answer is 2.2 bar
